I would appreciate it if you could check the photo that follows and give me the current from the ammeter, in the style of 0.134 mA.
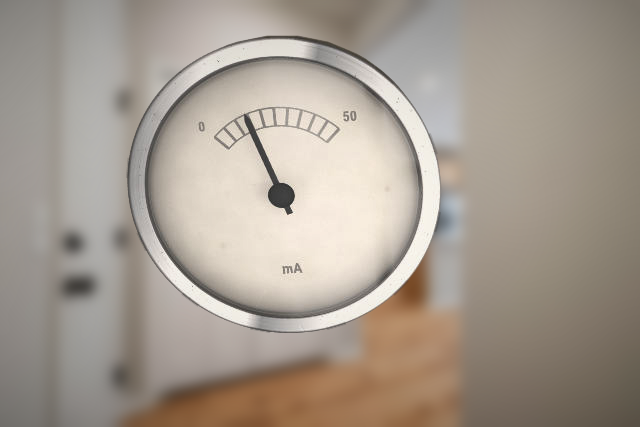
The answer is 15 mA
